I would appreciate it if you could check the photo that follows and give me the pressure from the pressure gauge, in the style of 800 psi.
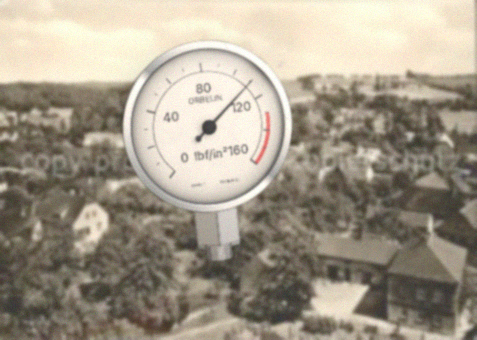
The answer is 110 psi
